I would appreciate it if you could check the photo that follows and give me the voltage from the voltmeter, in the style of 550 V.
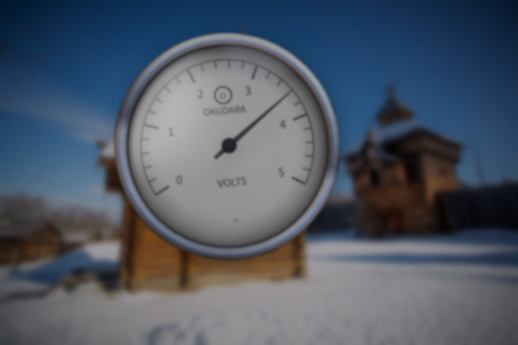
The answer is 3.6 V
